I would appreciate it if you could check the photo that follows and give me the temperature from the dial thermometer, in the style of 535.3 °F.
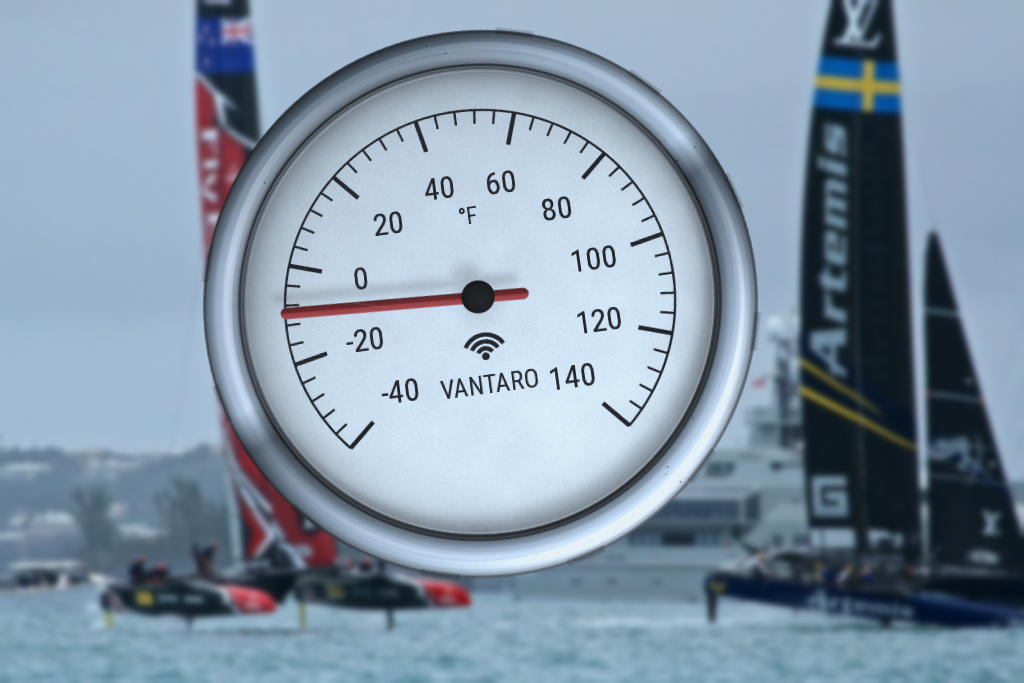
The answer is -10 °F
